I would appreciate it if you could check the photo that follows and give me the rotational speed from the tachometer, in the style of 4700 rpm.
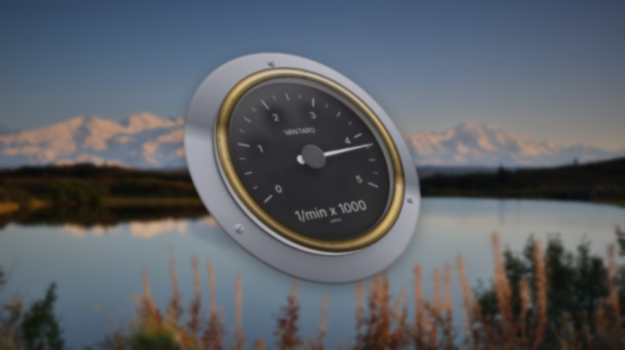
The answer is 4250 rpm
